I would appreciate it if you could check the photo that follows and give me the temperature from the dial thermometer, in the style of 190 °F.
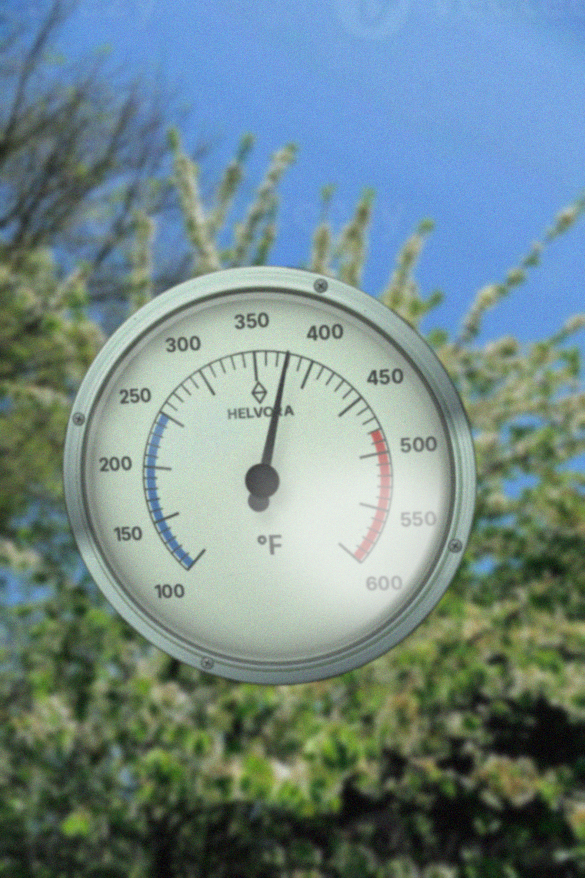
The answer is 380 °F
